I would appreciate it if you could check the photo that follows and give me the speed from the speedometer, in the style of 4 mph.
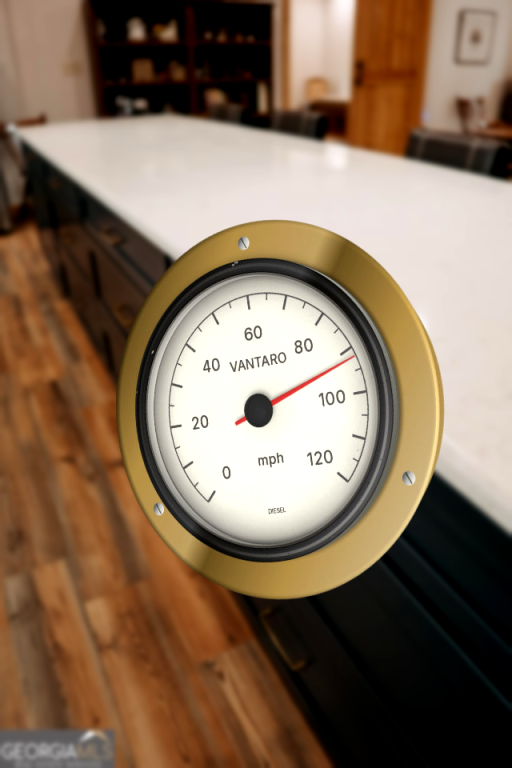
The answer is 92.5 mph
